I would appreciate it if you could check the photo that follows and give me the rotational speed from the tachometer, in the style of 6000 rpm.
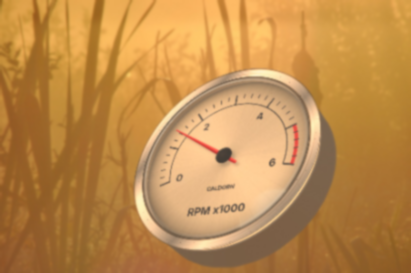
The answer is 1400 rpm
